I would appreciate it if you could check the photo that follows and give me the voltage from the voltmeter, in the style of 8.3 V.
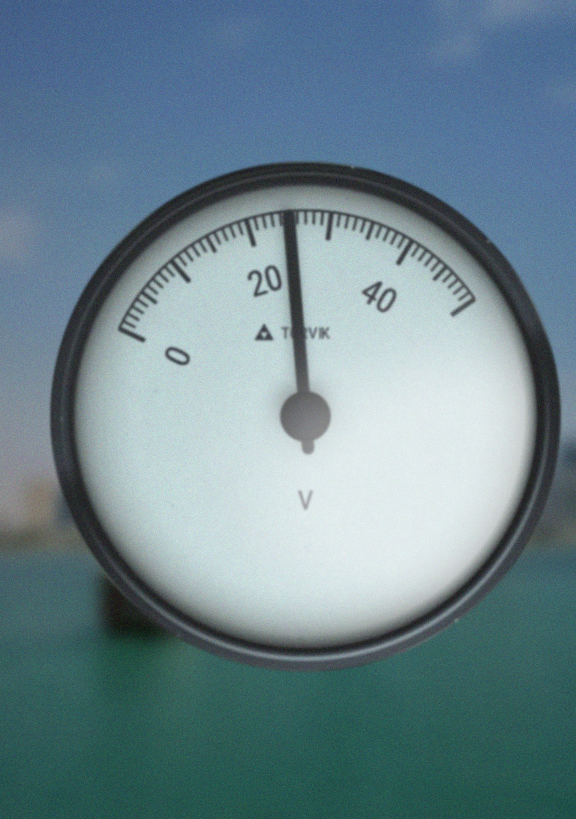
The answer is 25 V
